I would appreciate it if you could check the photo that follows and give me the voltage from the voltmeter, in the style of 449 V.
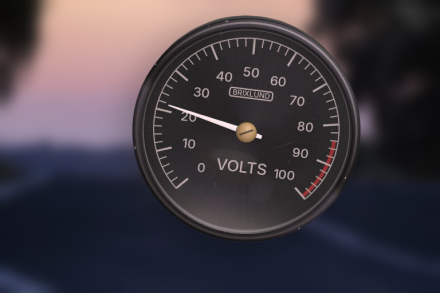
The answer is 22 V
